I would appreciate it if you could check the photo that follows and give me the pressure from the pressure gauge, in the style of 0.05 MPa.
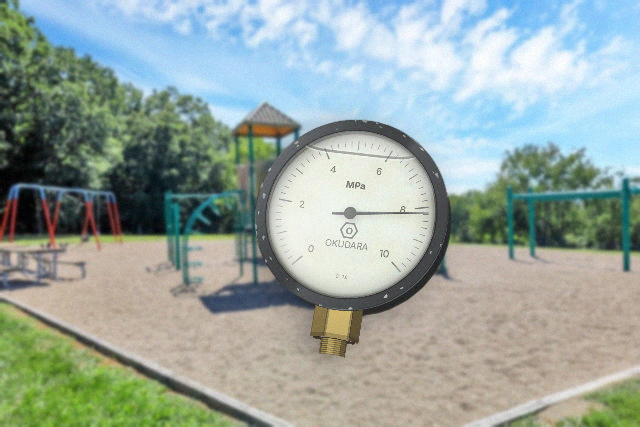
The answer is 8.2 MPa
